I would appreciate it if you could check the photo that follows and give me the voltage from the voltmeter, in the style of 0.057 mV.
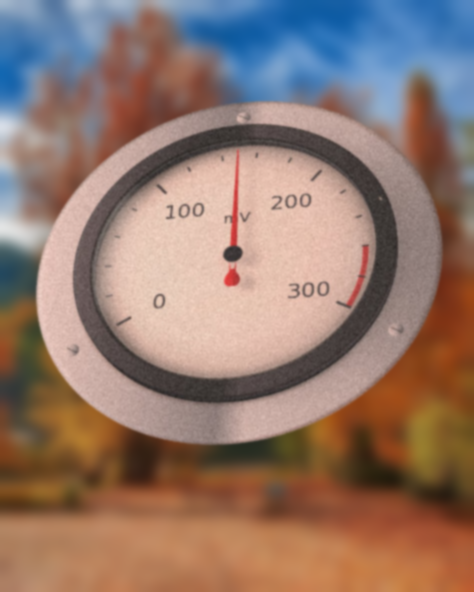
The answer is 150 mV
